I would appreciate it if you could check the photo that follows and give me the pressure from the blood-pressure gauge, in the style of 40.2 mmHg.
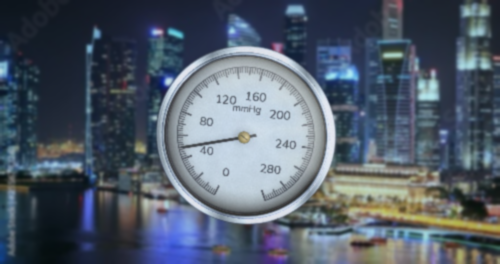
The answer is 50 mmHg
